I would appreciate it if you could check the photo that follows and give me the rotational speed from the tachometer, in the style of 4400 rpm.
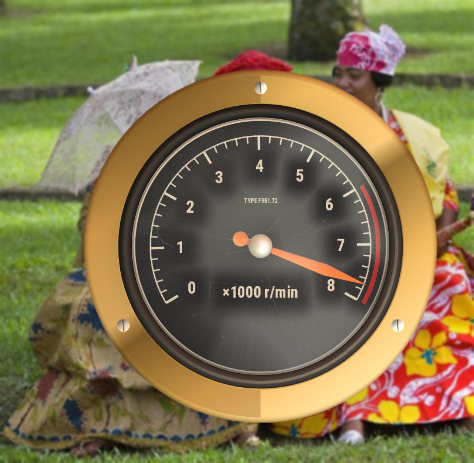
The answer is 7700 rpm
